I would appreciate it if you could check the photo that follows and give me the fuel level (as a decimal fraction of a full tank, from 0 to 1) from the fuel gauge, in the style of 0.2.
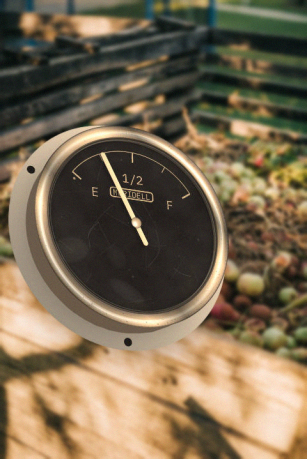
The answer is 0.25
